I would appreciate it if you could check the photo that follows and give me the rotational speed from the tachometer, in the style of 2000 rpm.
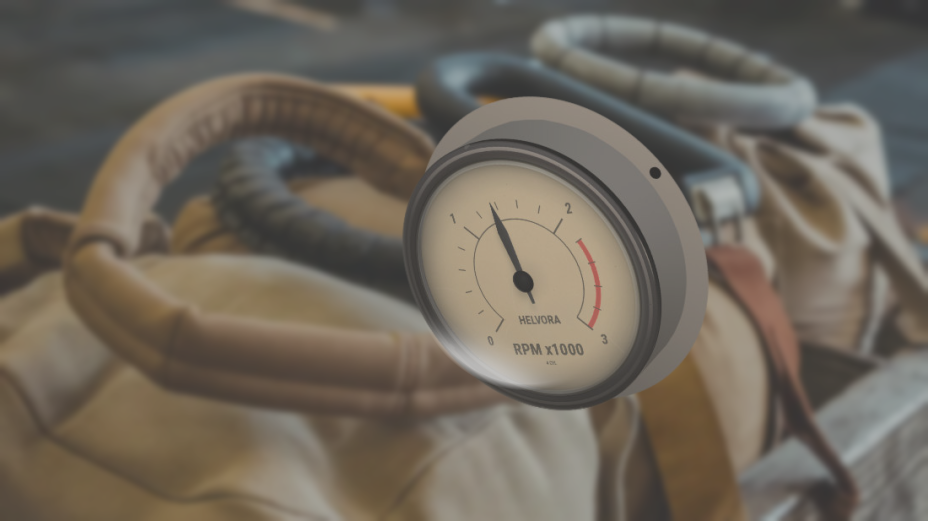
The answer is 1400 rpm
